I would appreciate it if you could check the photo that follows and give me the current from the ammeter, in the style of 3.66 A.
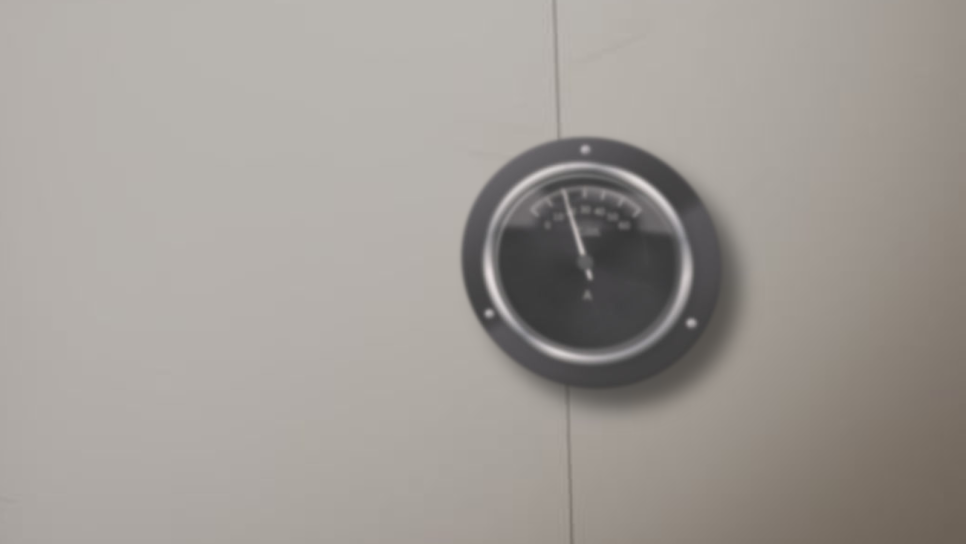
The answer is 20 A
